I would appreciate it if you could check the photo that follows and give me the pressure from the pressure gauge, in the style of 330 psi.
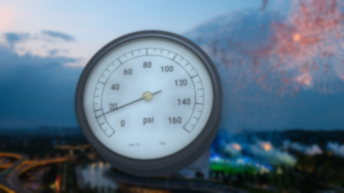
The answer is 15 psi
